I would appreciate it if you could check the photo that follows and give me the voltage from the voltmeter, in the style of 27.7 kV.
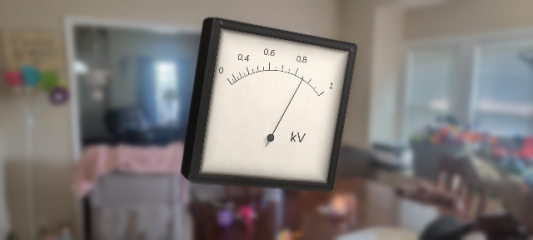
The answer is 0.85 kV
